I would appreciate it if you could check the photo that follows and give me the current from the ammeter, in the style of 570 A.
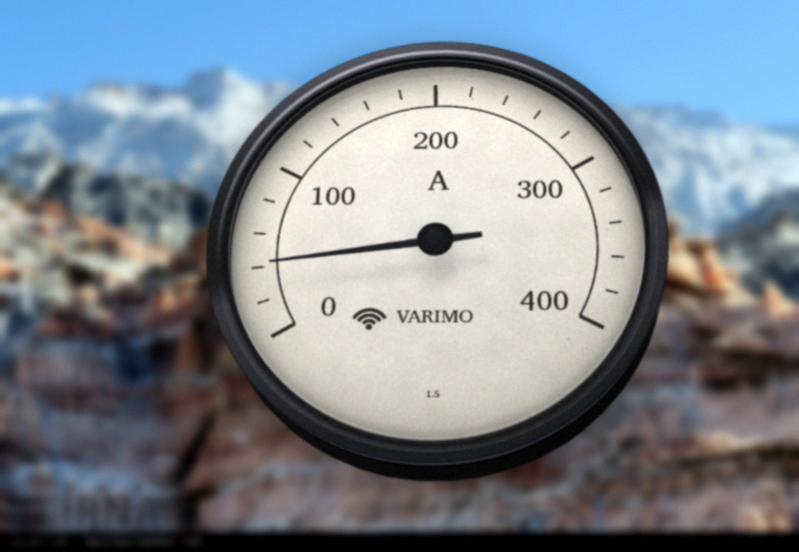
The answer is 40 A
